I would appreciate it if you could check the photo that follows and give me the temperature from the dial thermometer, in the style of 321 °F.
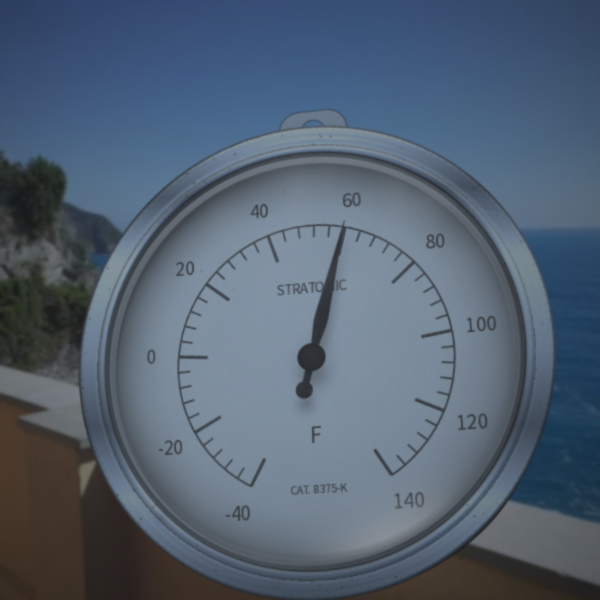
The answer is 60 °F
